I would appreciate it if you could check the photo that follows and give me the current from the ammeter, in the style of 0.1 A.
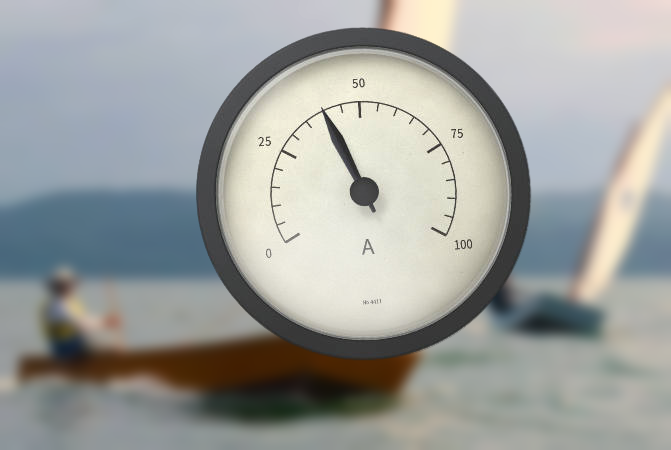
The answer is 40 A
